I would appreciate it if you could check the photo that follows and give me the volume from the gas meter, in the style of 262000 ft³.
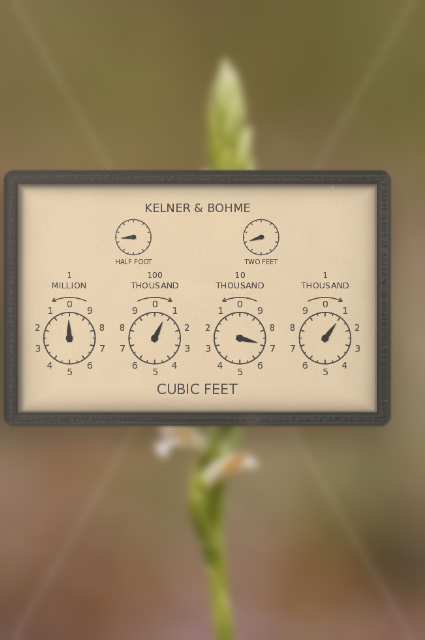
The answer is 7100 ft³
